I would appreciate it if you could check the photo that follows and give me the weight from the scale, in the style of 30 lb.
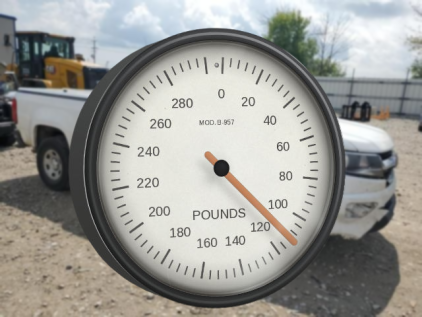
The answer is 112 lb
